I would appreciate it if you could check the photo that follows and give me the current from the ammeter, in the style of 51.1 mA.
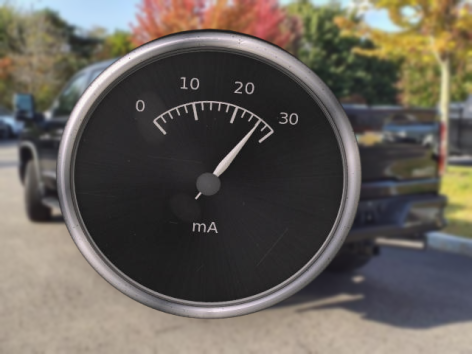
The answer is 26 mA
